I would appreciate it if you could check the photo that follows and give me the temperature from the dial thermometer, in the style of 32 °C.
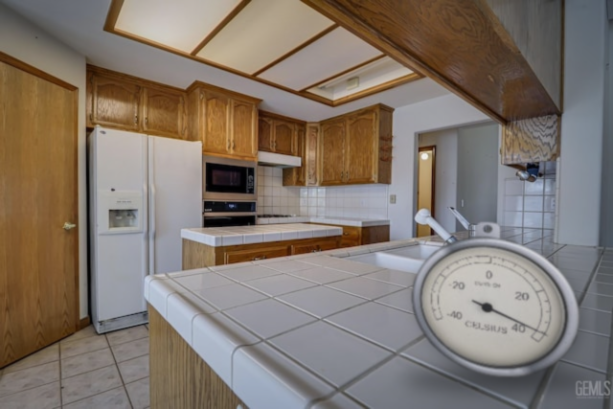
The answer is 36 °C
